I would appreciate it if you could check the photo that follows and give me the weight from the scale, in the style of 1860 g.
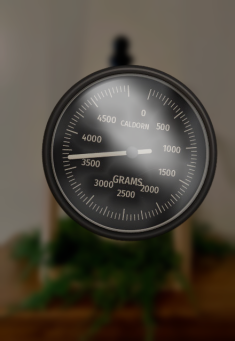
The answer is 3650 g
